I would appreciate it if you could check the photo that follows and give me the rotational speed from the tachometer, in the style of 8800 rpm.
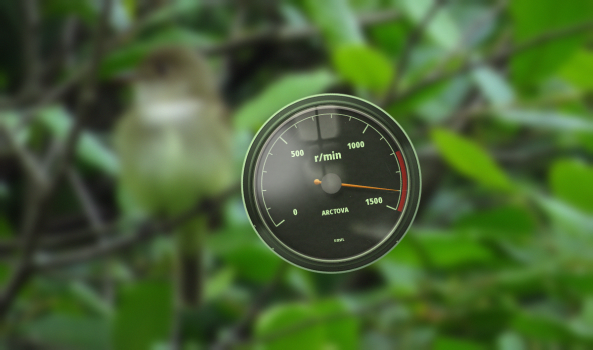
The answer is 1400 rpm
